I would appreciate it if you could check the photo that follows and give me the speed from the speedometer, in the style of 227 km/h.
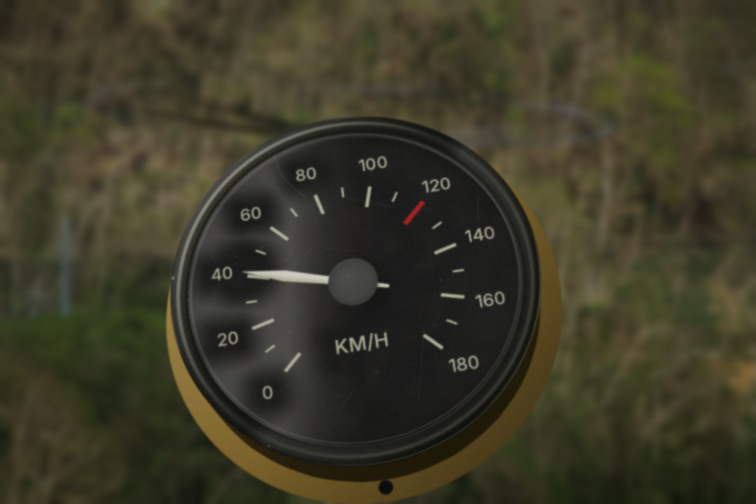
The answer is 40 km/h
